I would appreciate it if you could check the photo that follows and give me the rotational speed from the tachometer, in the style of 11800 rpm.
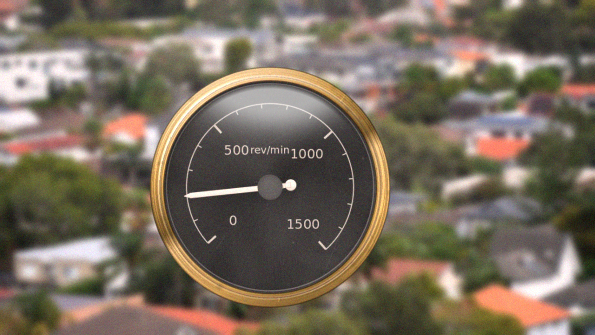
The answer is 200 rpm
